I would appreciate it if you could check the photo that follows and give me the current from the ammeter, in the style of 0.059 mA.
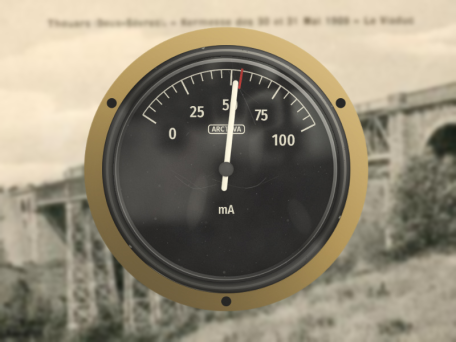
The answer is 52.5 mA
